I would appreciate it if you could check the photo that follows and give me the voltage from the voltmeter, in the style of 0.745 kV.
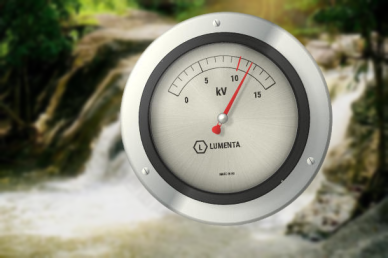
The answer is 11.5 kV
